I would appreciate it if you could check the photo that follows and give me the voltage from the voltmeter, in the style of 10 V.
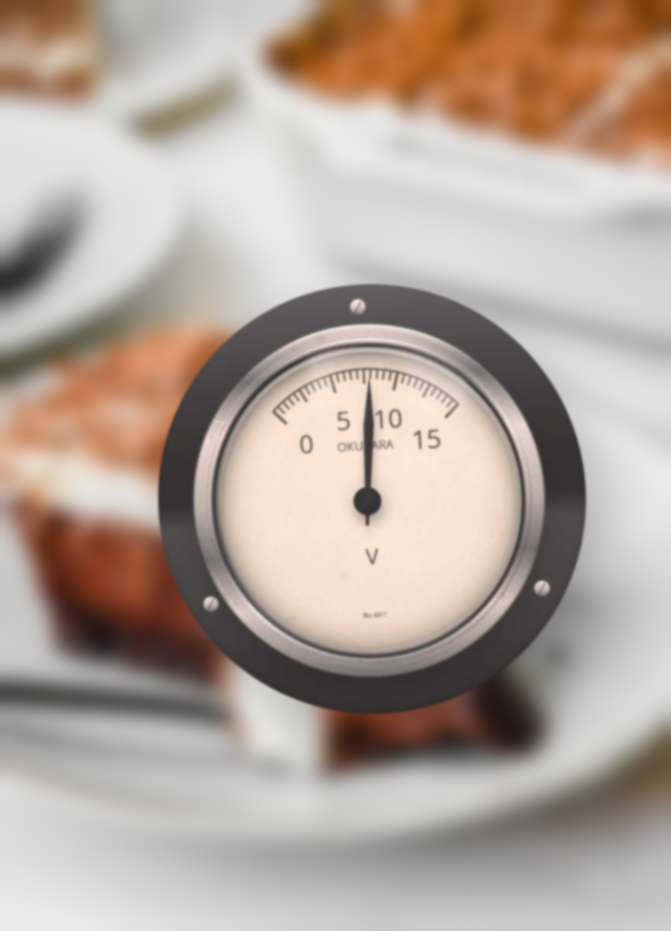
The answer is 8 V
